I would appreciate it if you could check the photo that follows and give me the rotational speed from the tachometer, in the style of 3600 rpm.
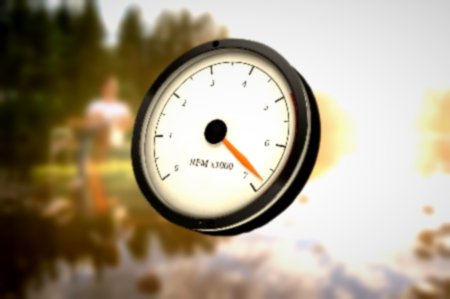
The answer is 6750 rpm
